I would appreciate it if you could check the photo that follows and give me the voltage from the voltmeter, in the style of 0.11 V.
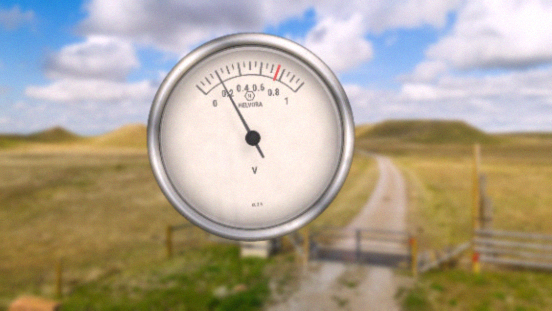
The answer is 0.2 V
